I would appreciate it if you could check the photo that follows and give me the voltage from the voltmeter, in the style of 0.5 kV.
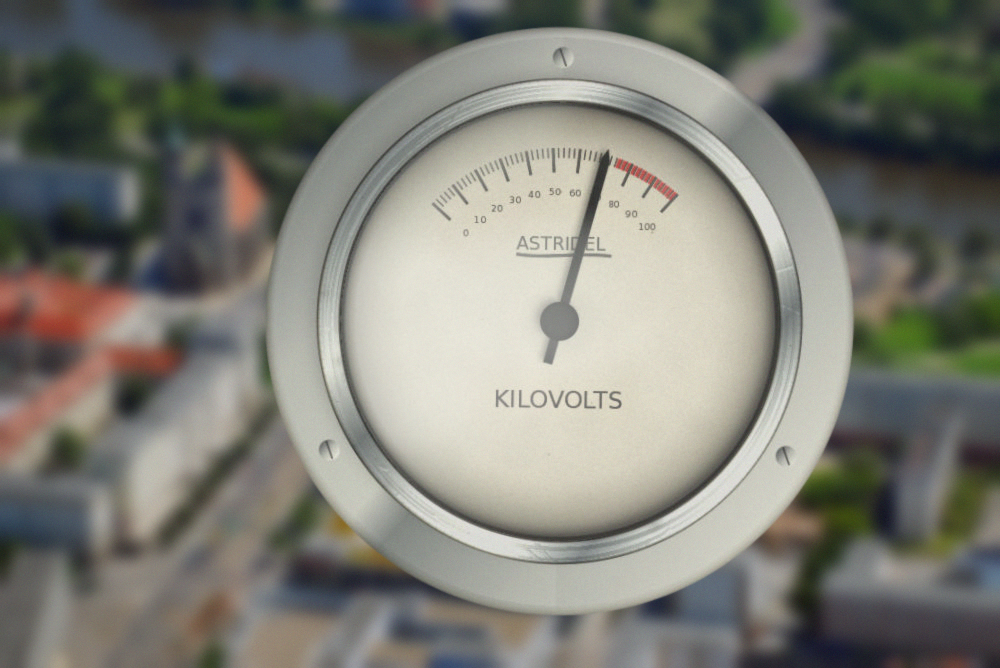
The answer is 70 kV
